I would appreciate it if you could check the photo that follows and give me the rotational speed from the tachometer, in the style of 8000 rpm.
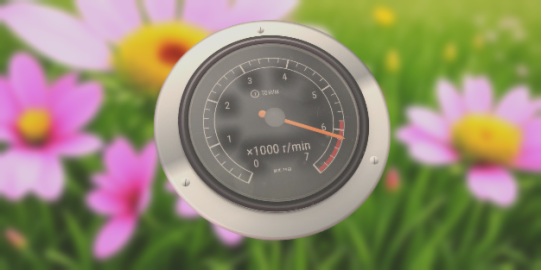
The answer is 6200 rpm
